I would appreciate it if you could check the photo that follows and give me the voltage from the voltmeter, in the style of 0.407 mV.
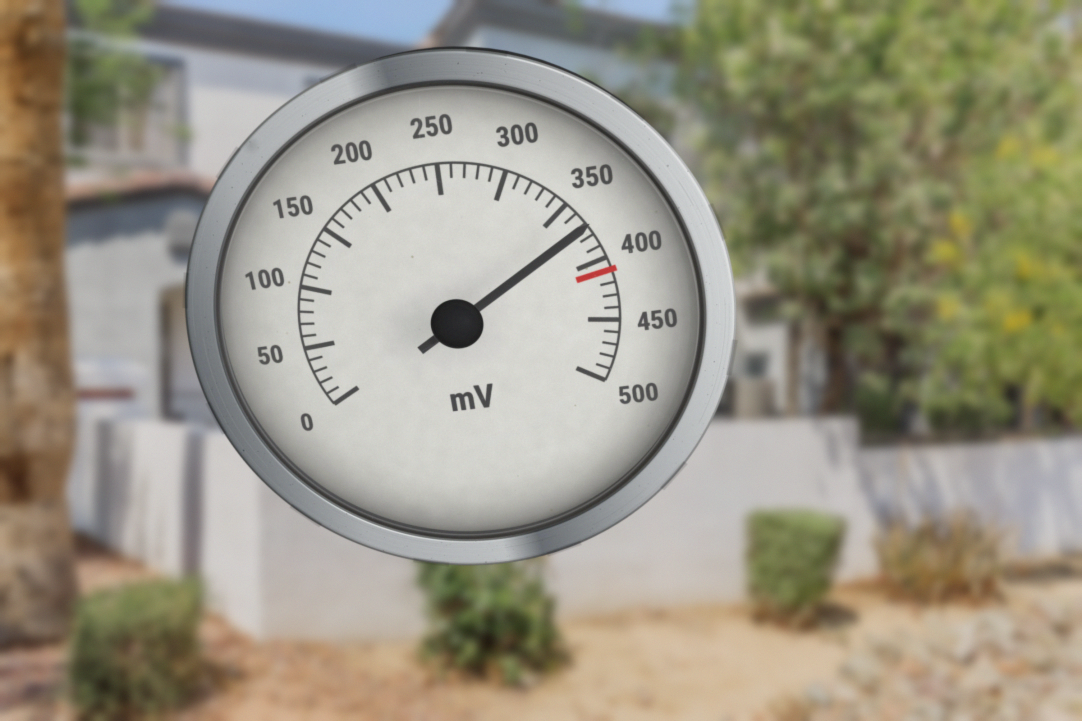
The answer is 370 mV
